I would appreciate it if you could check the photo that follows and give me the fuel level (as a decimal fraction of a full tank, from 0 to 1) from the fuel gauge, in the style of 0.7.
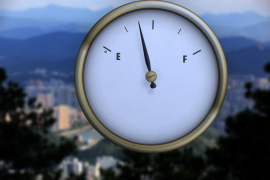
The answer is 0.375
